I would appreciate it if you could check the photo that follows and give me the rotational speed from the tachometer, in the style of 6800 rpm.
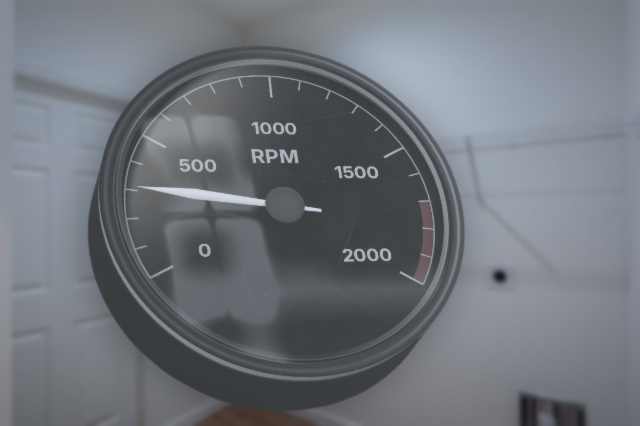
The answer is 300 rpm
